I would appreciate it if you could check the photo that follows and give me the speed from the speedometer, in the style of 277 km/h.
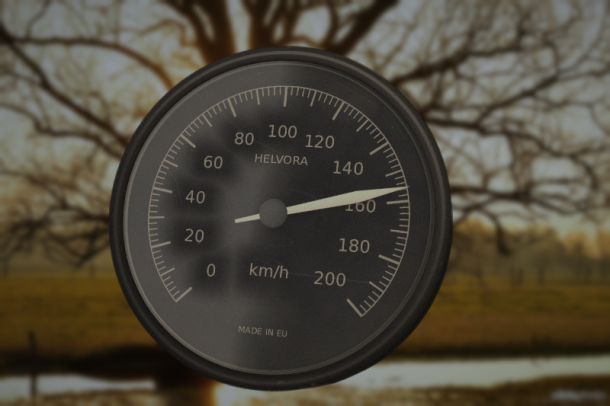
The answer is 156 km/h
